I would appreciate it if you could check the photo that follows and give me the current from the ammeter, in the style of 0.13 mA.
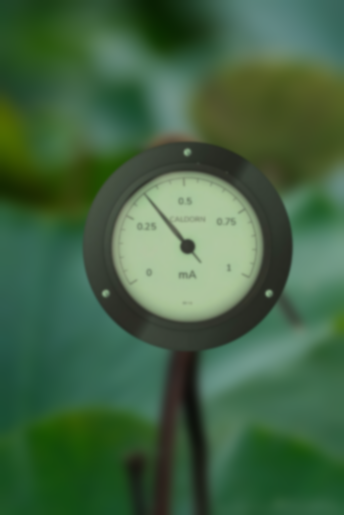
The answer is 0.35 mA
